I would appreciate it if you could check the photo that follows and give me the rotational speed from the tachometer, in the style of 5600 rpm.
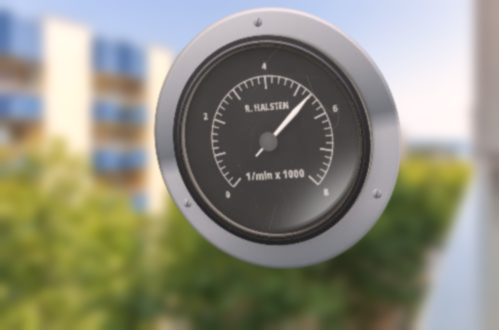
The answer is 5400 rpm
